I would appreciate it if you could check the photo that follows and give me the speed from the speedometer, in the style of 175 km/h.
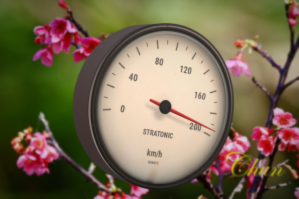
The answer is 195 km/h
